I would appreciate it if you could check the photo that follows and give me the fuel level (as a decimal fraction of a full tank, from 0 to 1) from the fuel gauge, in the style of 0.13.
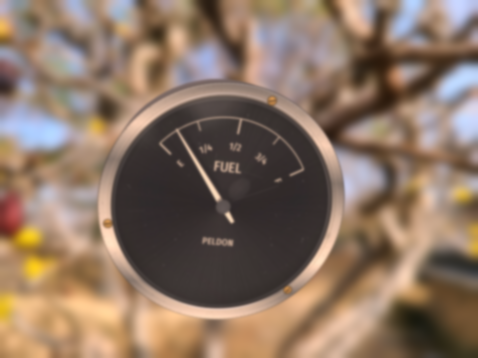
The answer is 0.125
